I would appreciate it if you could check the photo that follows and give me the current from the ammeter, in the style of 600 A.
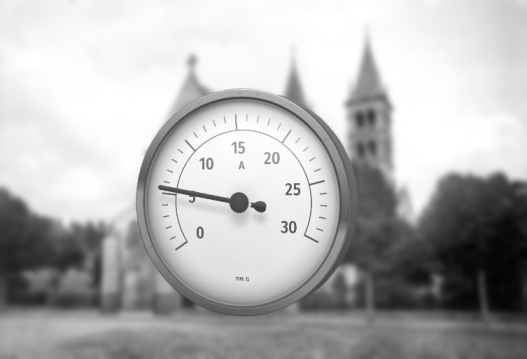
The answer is 5.5 A
